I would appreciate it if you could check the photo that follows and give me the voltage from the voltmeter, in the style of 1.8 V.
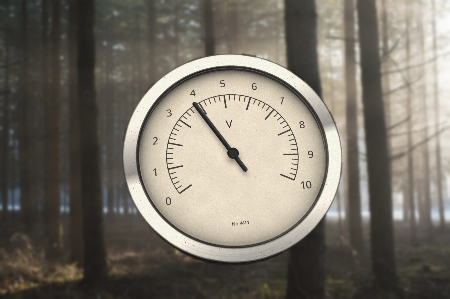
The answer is 3.8 V
